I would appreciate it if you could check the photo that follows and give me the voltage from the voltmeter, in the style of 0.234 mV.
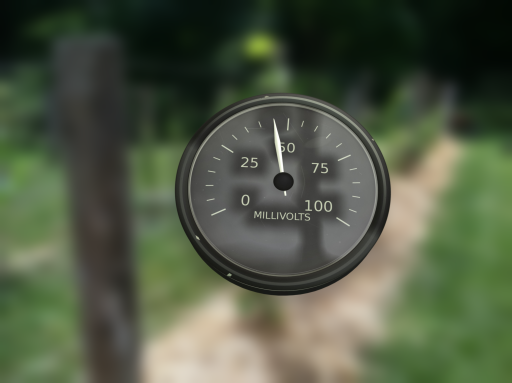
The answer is 45 mV
